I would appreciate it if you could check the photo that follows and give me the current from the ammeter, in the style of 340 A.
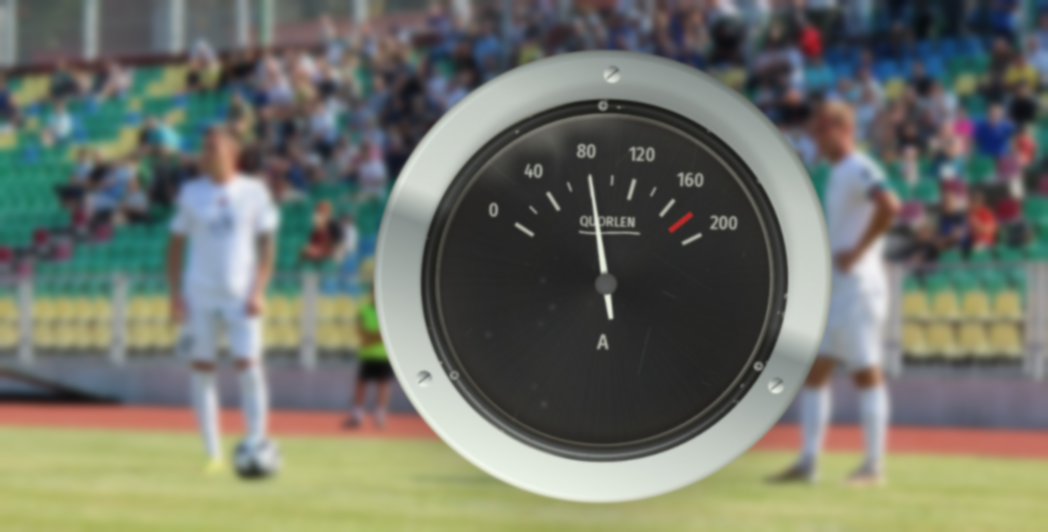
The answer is 80 A
